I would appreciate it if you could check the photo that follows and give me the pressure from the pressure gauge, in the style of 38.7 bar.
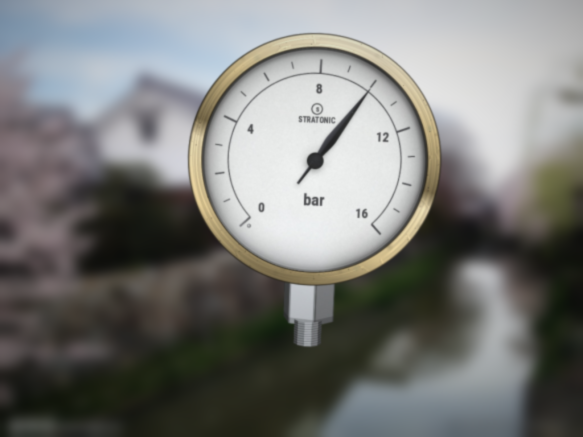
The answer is 10 bar
